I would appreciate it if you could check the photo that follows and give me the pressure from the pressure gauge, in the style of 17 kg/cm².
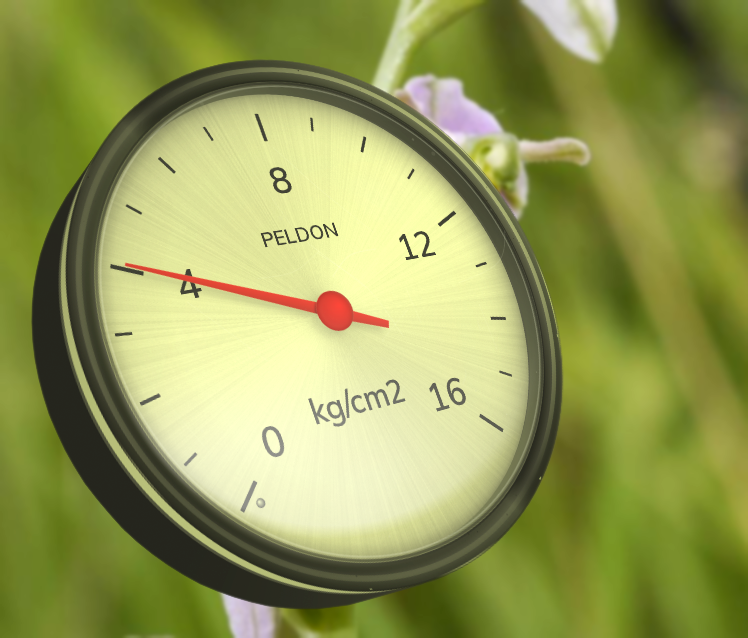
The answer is 4 kg/cm²
